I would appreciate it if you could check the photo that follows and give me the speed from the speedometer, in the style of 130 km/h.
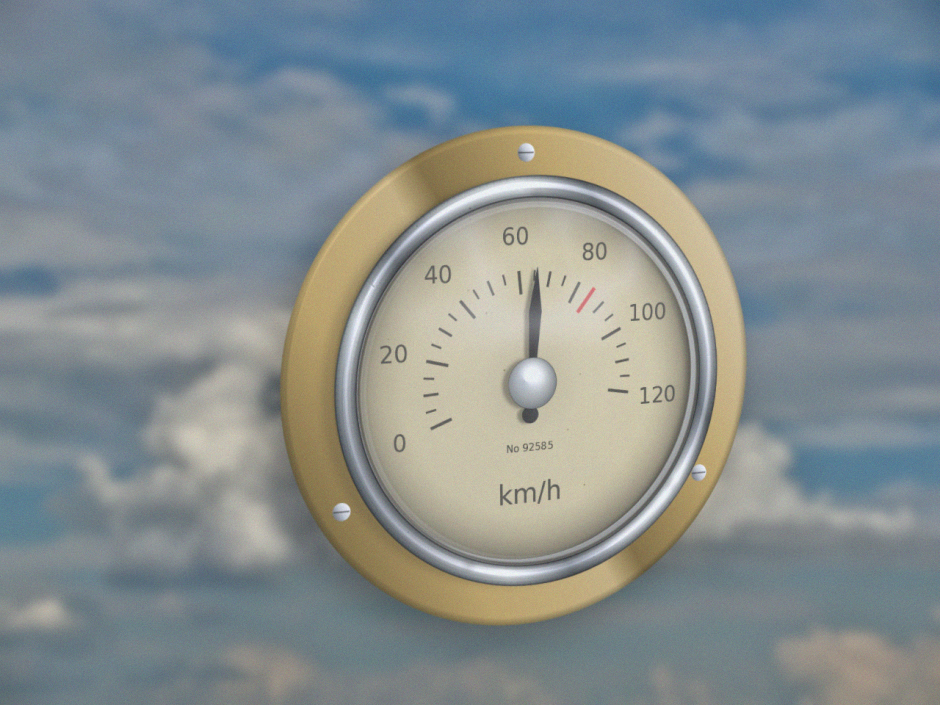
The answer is 65 km/h
